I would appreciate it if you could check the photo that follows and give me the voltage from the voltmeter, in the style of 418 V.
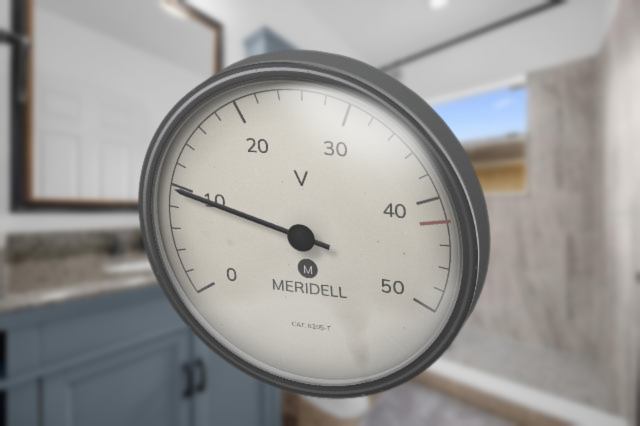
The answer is 10 V
